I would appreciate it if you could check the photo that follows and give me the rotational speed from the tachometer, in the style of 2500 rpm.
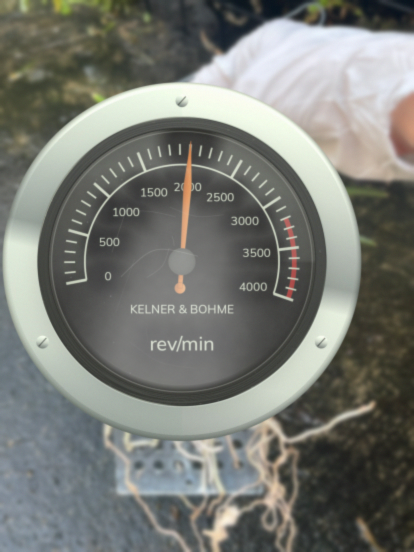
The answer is 2000 rpm
